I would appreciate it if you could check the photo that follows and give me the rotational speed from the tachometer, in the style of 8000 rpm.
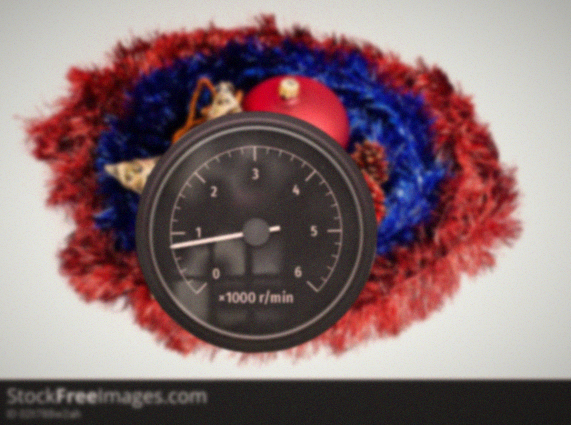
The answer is 800 rpm
